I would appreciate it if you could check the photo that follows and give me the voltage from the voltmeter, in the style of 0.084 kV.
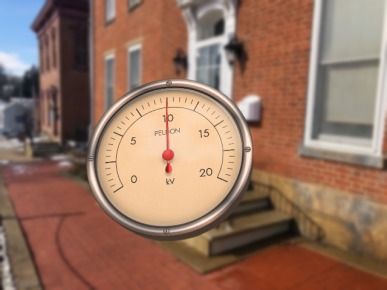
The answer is 10 kV
